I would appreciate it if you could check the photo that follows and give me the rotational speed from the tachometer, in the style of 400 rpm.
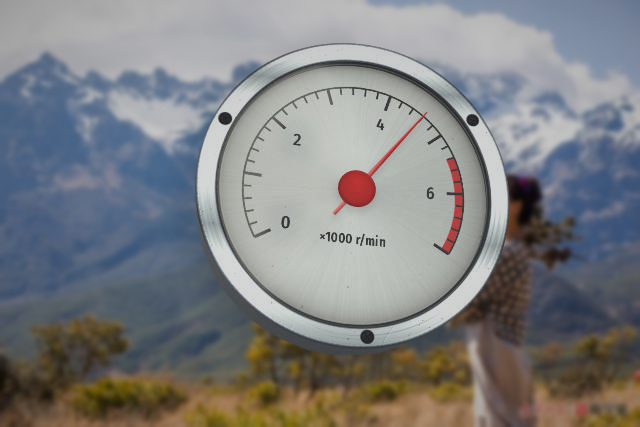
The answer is 4600 rpm
